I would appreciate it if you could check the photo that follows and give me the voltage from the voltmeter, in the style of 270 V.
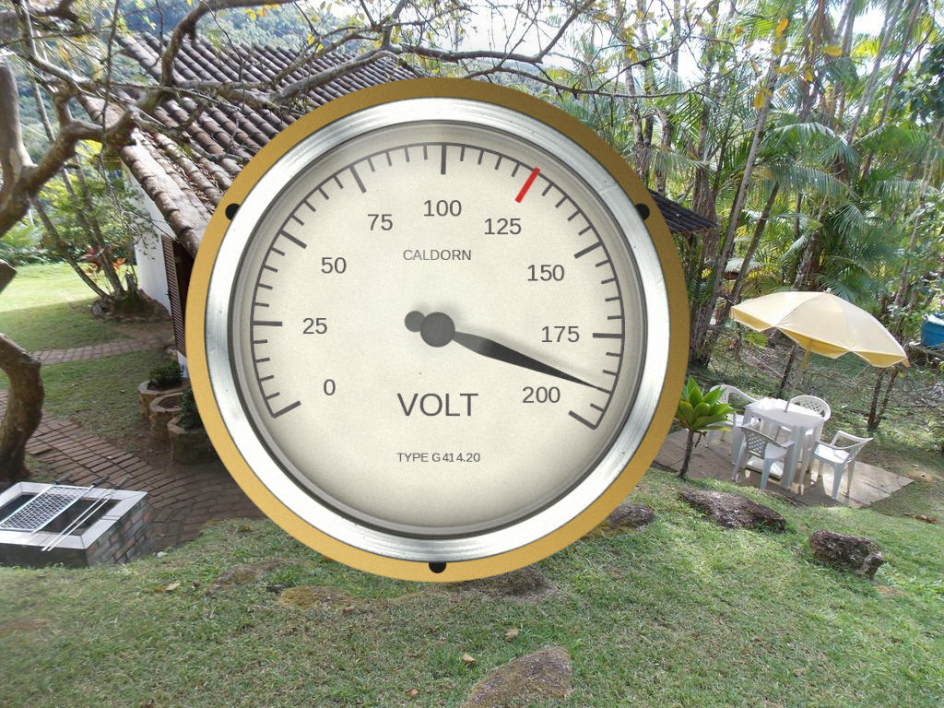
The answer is 190 V
